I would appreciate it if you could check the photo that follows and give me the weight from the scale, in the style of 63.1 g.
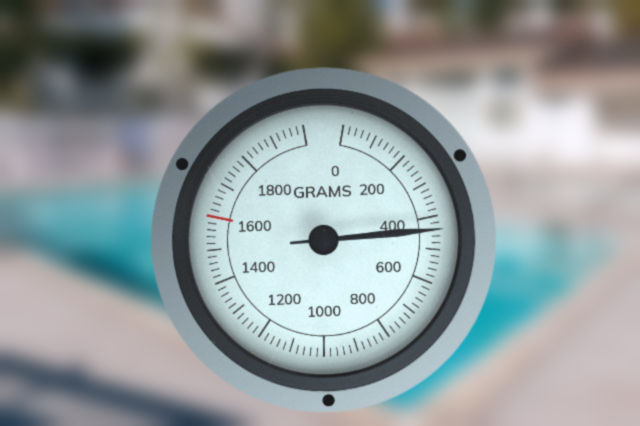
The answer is 440 g
